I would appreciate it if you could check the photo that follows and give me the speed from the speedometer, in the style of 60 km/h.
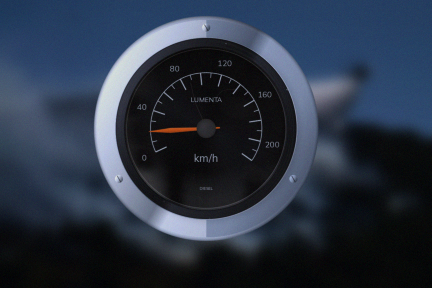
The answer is 20 km/h
